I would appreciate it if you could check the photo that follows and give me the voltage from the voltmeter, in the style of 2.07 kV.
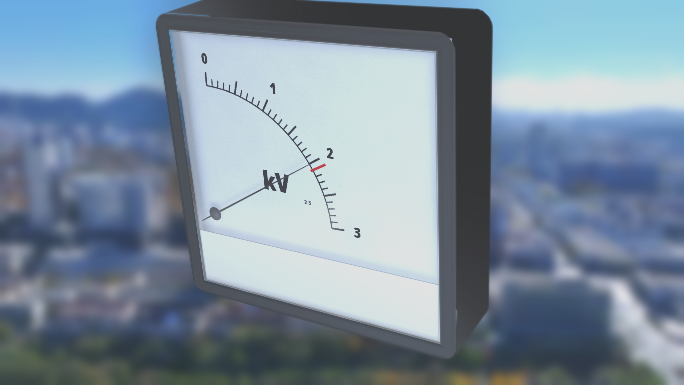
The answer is 2 kV
